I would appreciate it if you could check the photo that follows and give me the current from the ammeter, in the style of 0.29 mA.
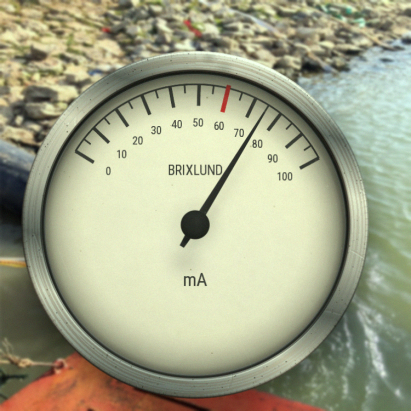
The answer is 75 mA
